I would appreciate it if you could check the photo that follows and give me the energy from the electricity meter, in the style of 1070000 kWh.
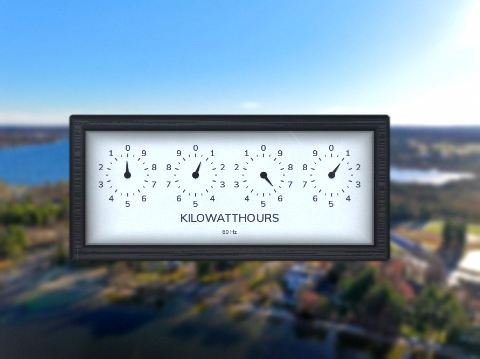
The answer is 61 kWh
